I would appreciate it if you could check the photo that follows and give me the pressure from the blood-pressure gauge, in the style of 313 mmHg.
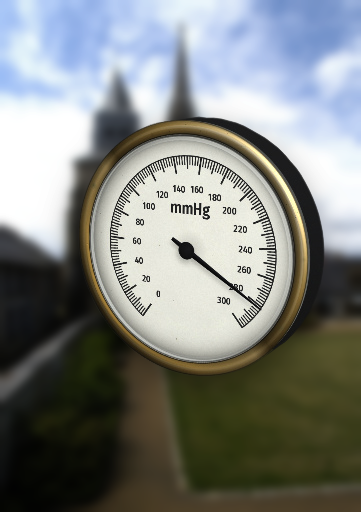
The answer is 280 mmHg
